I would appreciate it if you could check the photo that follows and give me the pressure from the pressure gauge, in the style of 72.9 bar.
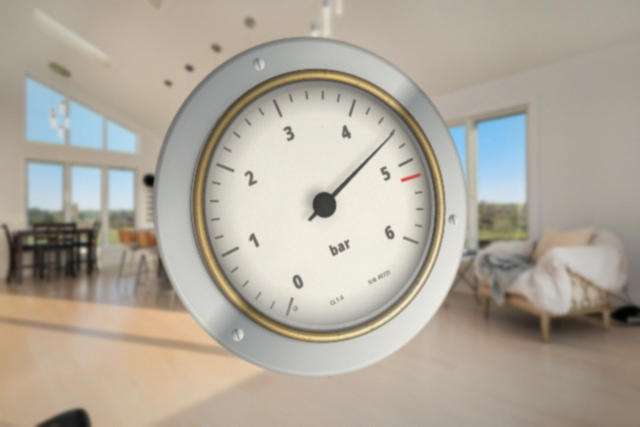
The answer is 4.6 bar
